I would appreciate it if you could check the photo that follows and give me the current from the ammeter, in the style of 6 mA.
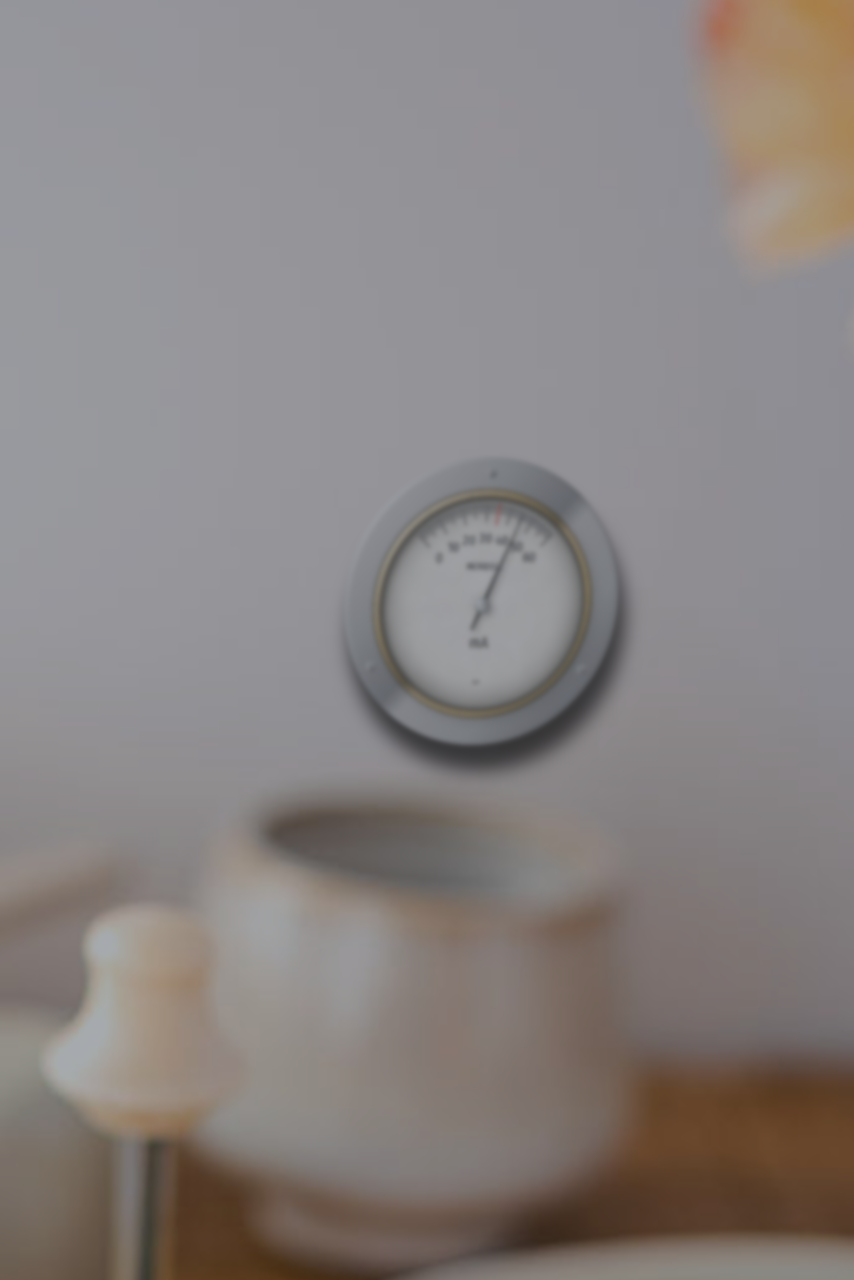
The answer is 45 mA
